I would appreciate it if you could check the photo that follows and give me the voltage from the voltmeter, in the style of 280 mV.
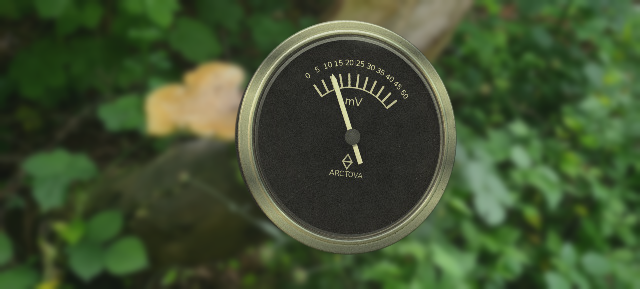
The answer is 10 mV
